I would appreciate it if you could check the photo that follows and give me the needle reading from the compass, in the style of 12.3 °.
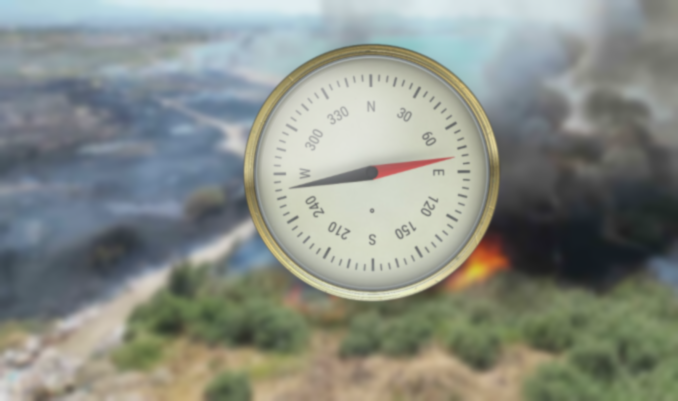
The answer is 80 °
